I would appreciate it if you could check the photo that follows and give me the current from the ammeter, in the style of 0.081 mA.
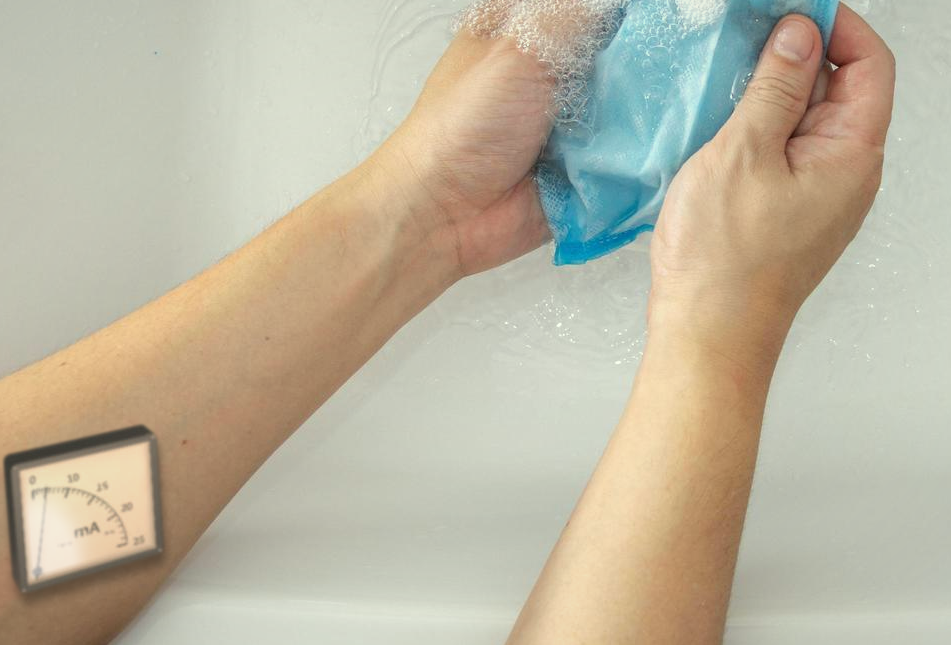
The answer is 5 mA
